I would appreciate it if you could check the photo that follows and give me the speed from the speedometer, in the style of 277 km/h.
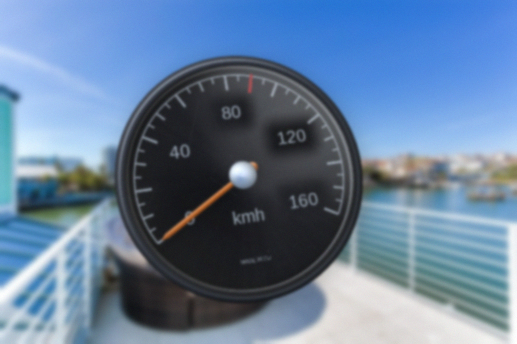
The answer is 0 km/h
